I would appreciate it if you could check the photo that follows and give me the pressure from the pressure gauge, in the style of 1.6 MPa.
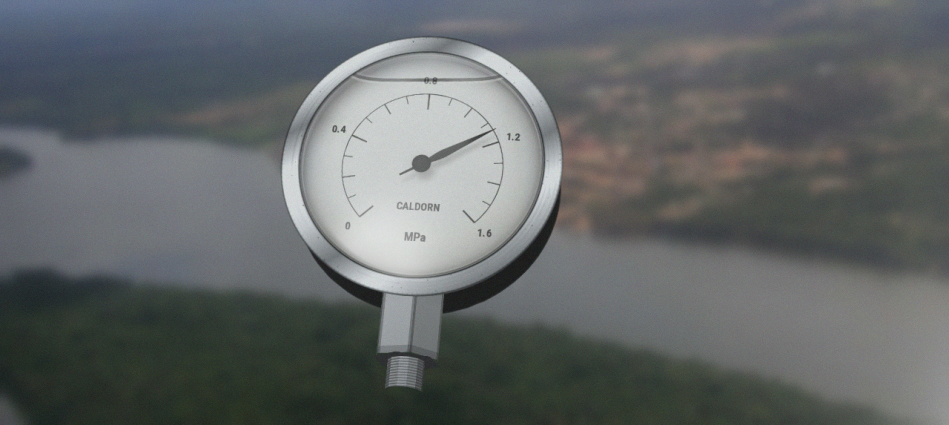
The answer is 1.15 MPa
